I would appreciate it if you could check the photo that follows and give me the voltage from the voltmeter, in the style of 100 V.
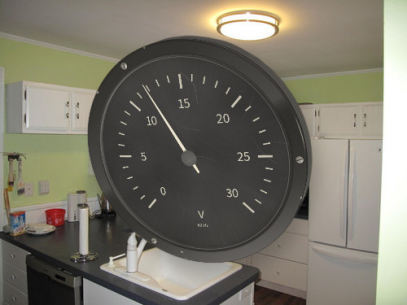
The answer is 12 V
